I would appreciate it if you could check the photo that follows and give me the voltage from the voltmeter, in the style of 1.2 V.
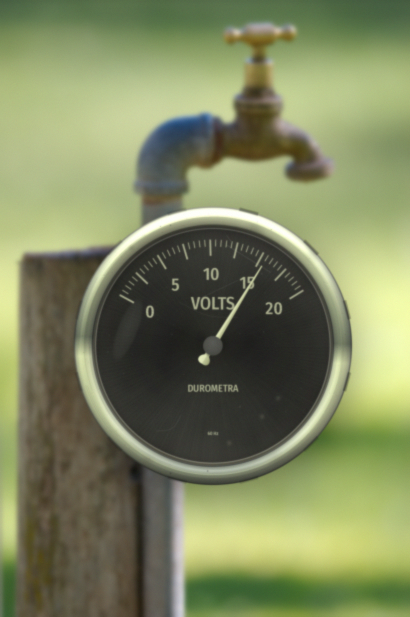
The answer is 15.5 V
